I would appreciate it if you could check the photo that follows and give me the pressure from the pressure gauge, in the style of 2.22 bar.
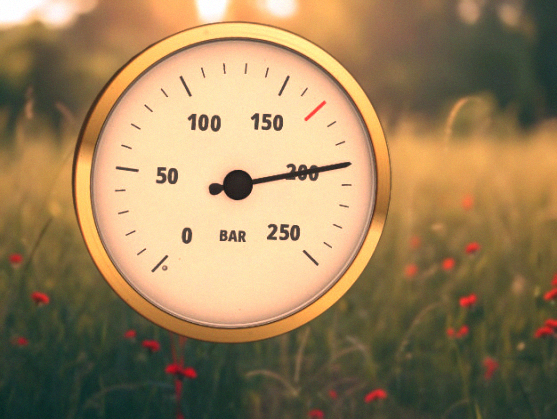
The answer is 200 bar
